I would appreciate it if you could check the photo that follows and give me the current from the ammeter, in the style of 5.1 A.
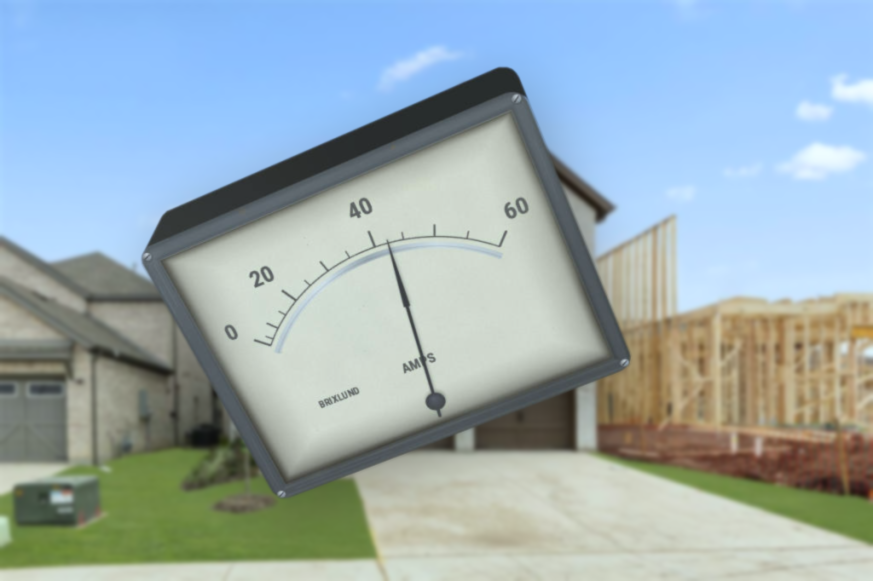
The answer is 42.5 A
